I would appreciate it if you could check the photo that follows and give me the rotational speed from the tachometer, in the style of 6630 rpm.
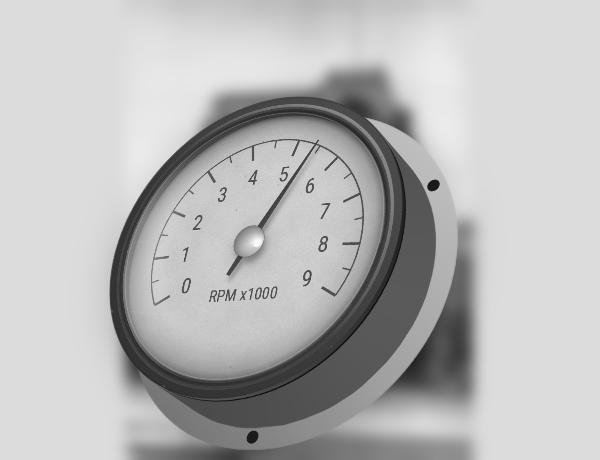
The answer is 5500 rpm
